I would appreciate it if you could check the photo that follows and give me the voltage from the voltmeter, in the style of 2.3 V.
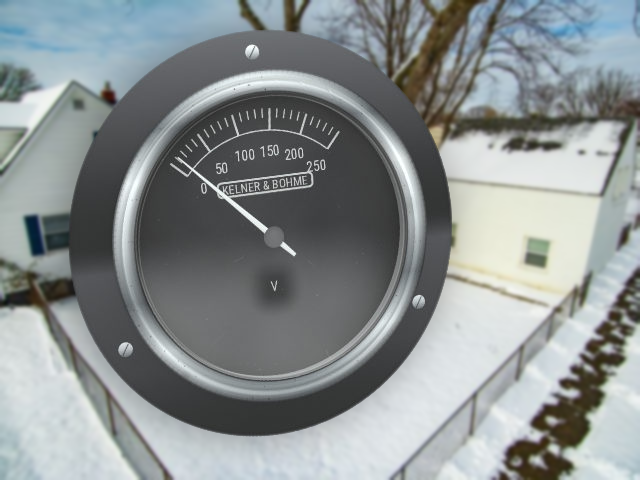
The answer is 10 V
